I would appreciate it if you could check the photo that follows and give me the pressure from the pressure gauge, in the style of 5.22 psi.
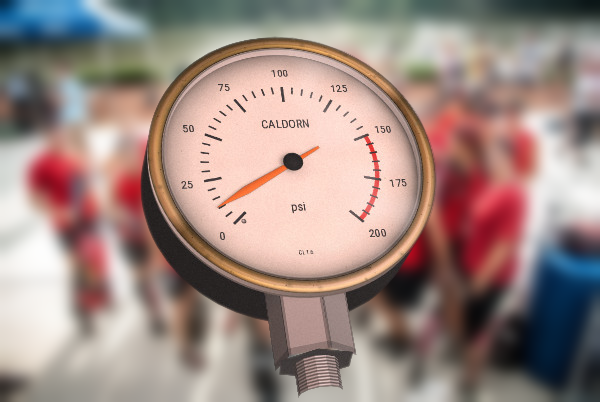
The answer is 10 psi
